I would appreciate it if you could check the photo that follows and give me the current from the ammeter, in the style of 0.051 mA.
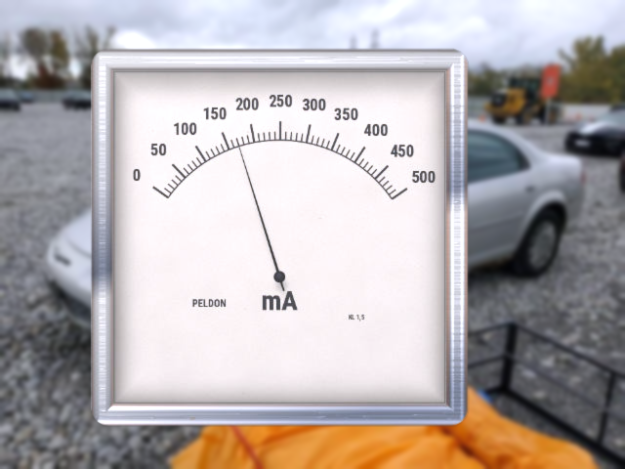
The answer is 170 mA
